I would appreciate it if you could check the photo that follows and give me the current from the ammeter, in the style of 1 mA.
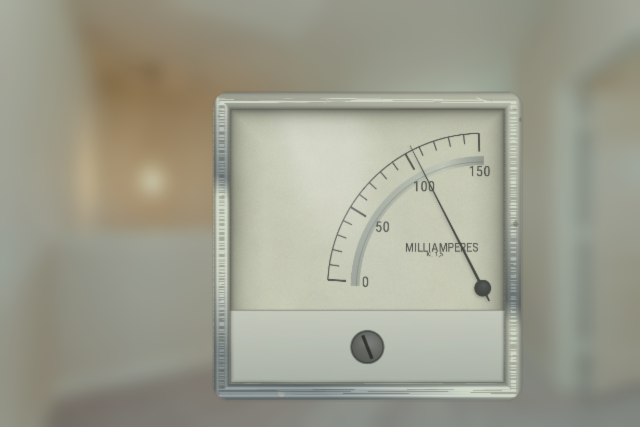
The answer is 105 mA
